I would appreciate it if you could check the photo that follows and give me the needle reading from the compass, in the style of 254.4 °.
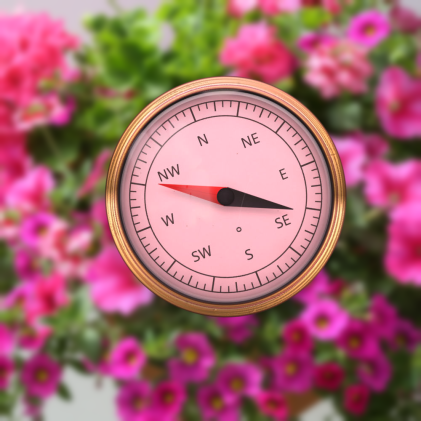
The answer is 302.5 °
